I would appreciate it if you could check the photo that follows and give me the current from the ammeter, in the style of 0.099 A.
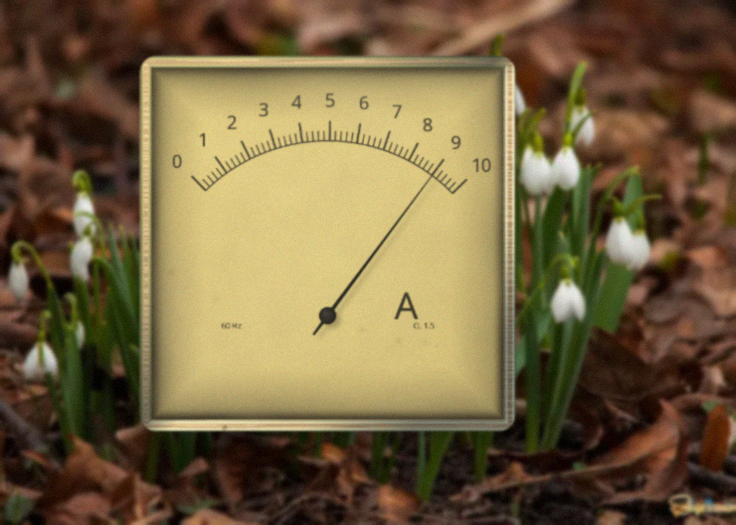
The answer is 9 A
